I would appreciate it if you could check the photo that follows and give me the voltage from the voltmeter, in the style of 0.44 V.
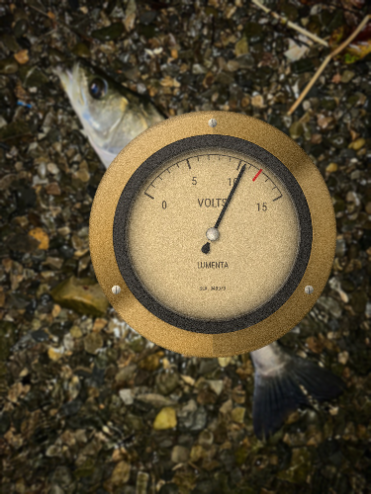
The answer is 10.5 V
